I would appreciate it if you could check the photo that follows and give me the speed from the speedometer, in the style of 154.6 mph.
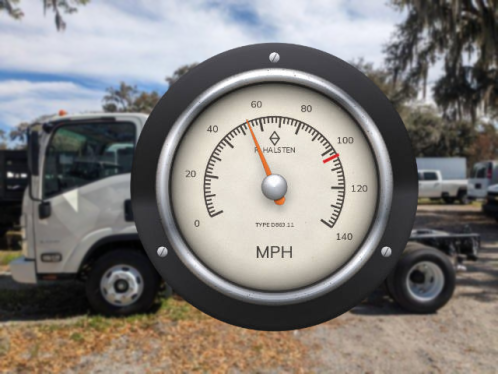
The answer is 54 mph
